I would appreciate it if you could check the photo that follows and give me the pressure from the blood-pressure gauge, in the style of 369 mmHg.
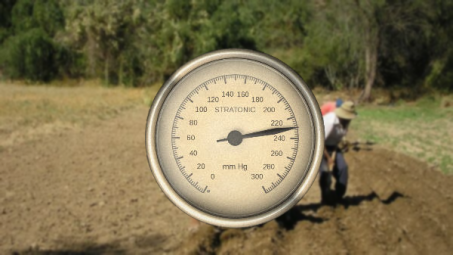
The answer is 230 mmHg
